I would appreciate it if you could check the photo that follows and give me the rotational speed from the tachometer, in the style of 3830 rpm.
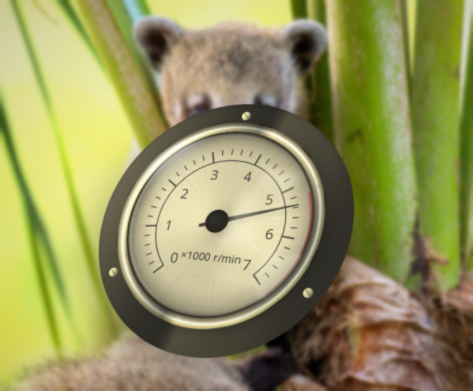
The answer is 5400 rpm
